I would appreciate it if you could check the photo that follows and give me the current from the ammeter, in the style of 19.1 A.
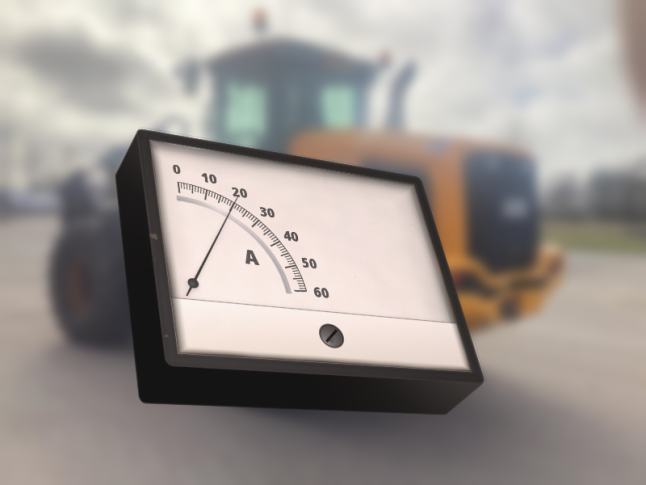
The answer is 20 A
